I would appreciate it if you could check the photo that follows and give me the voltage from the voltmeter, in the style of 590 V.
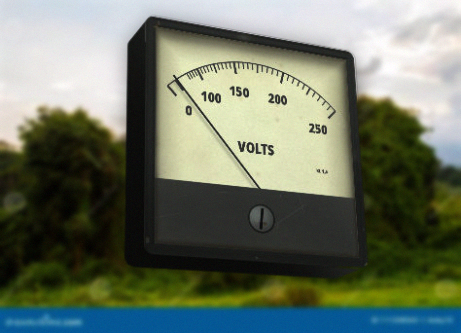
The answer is 50 V
